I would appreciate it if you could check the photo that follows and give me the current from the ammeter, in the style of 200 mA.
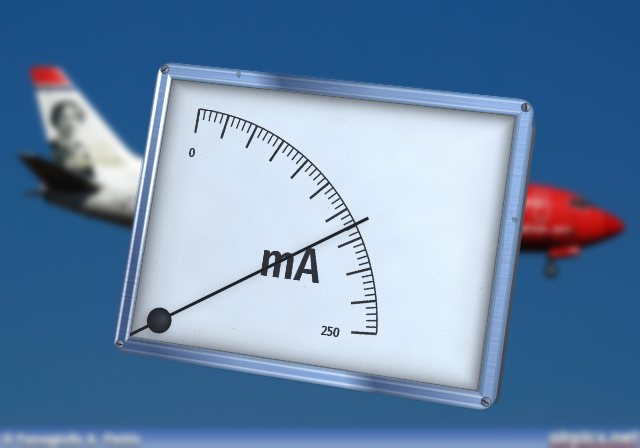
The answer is 165 mA
